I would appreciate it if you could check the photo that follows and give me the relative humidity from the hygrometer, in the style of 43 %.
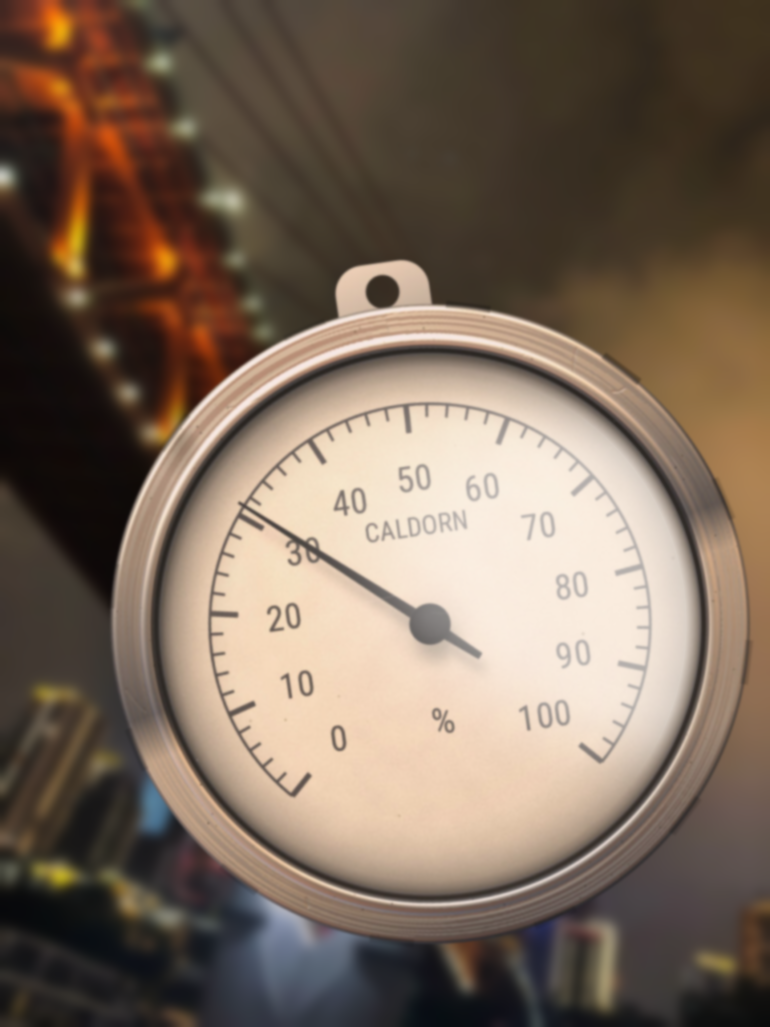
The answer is 31 %
